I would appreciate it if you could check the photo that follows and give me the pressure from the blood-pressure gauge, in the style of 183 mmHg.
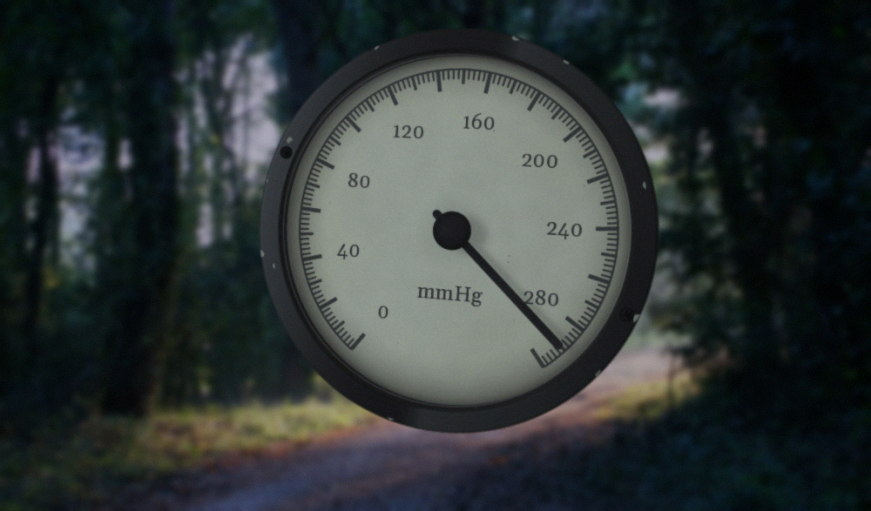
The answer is 290 mmHg
